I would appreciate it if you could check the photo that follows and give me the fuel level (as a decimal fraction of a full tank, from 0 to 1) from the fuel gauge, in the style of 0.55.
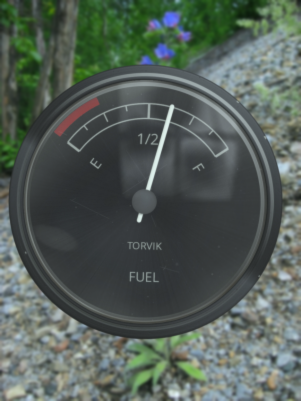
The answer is 0.625
